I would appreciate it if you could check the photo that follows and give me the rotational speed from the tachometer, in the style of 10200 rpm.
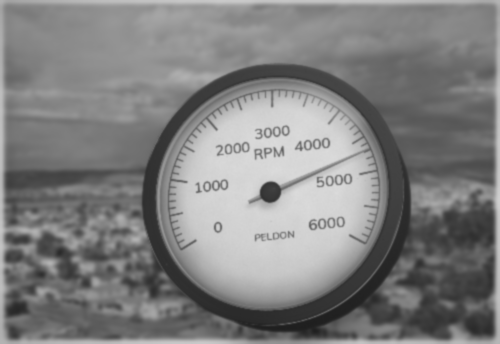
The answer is 4700 rpm
